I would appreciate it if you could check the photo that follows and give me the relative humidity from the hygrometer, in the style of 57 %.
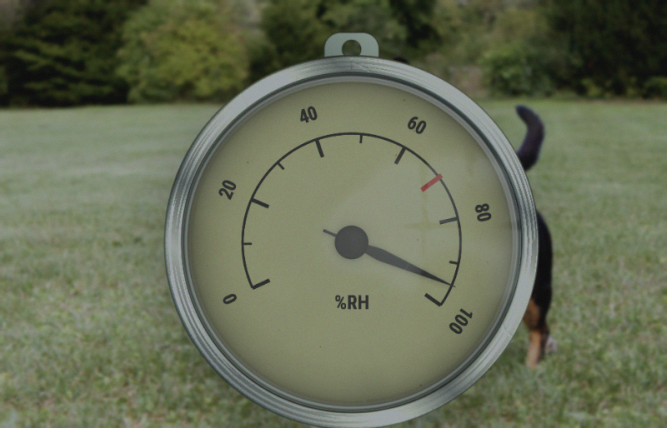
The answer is 95 %
